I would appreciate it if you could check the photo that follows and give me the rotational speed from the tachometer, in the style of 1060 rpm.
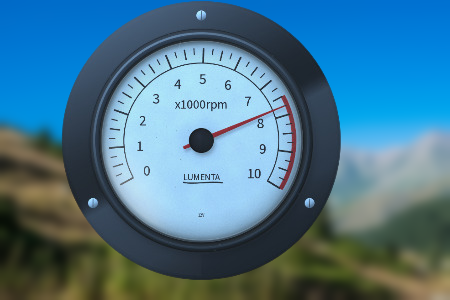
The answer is 7750 rpm
